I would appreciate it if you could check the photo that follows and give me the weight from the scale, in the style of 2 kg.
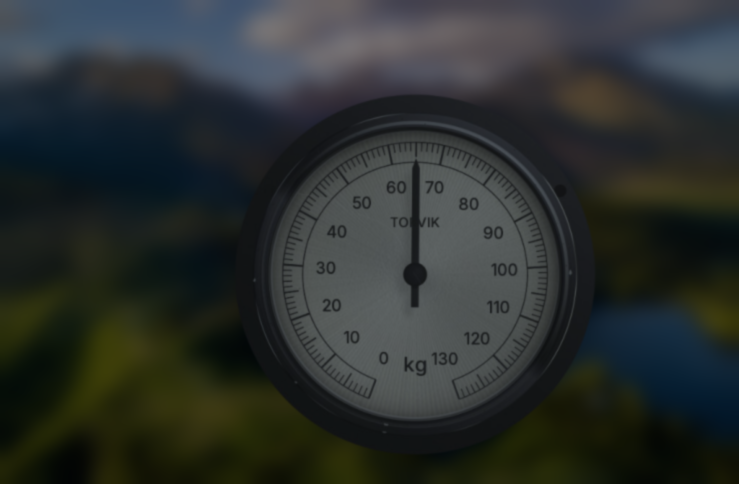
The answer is 65 kg
